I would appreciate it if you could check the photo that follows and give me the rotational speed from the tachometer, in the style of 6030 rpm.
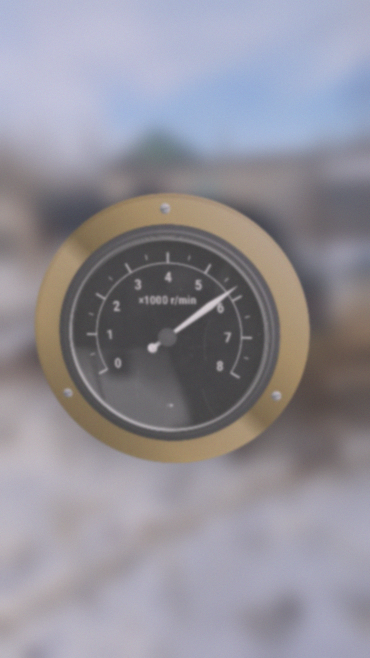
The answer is 5750 rpm
